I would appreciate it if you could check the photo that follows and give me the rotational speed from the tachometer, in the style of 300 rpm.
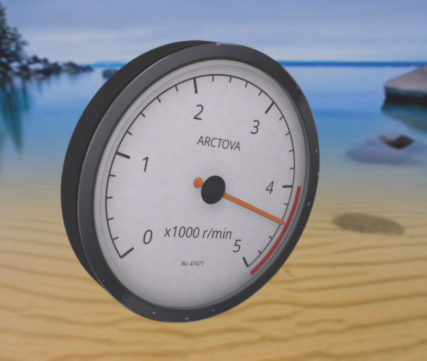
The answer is 4400 rpm
